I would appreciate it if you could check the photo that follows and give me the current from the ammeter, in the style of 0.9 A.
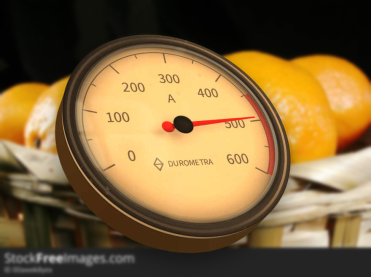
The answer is 500 A
